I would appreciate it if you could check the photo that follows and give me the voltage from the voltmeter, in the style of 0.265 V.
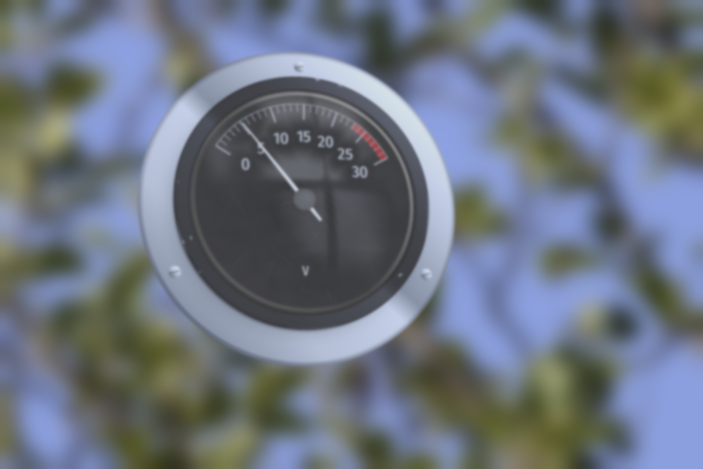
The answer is 5 V
